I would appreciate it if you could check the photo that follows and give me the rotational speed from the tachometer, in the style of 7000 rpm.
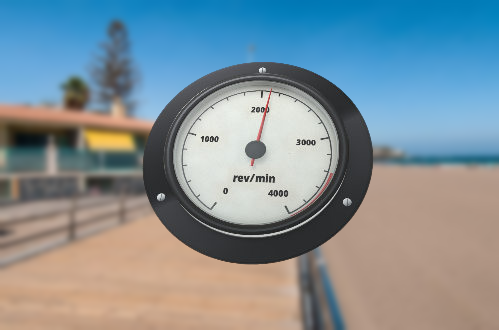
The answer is 2100 rpm
